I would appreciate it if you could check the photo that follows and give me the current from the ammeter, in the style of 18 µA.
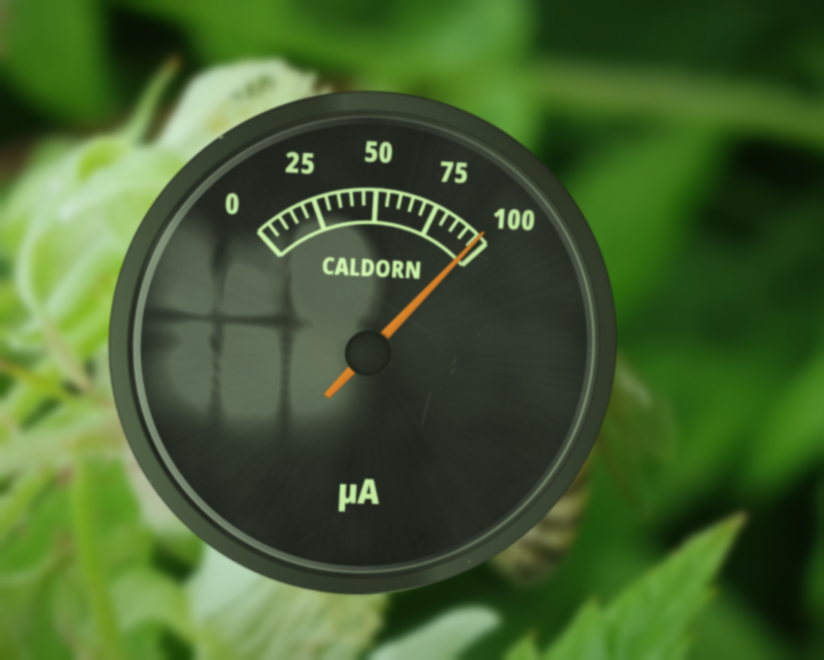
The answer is 95 µA
